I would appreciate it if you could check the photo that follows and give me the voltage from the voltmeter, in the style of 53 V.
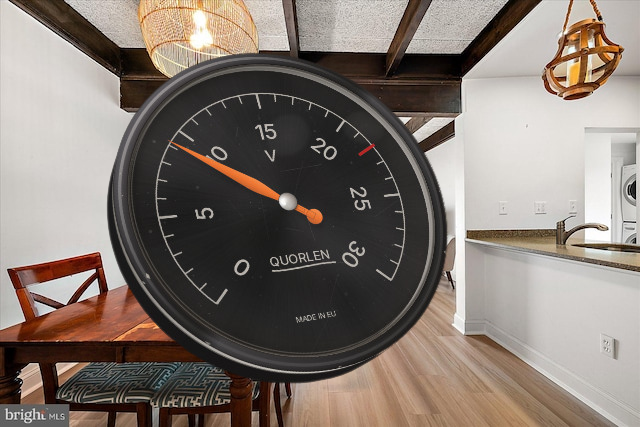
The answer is 9 V
